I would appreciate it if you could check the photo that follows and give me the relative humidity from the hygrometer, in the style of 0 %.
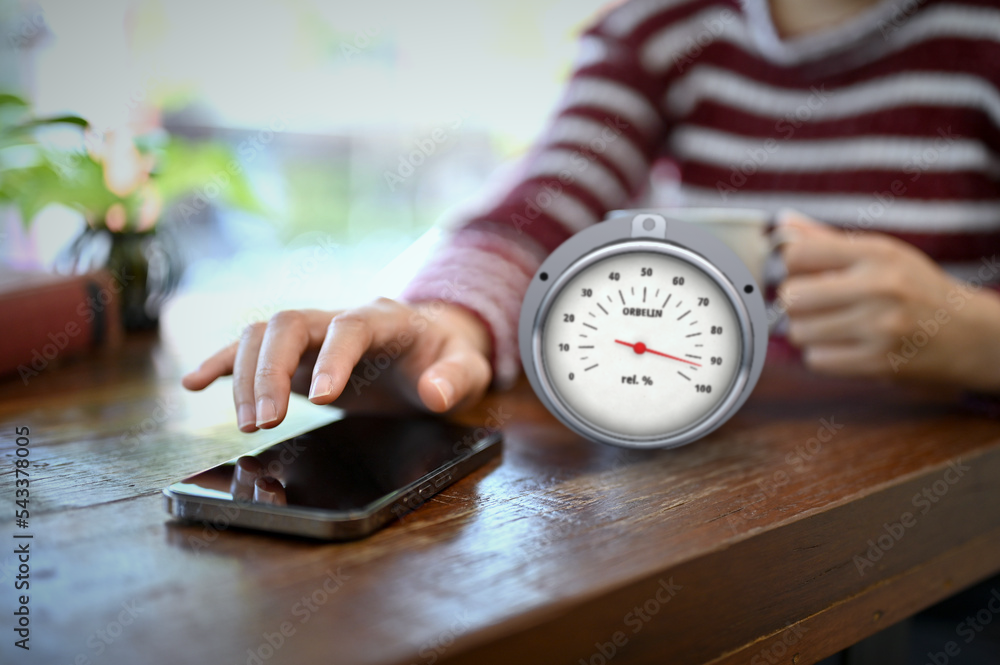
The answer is 92.5 %
